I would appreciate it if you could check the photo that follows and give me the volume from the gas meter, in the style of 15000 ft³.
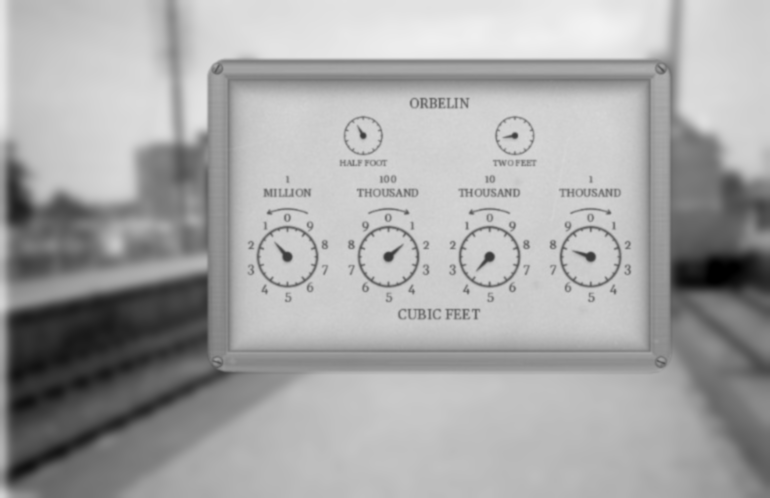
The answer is 113800 ft³
